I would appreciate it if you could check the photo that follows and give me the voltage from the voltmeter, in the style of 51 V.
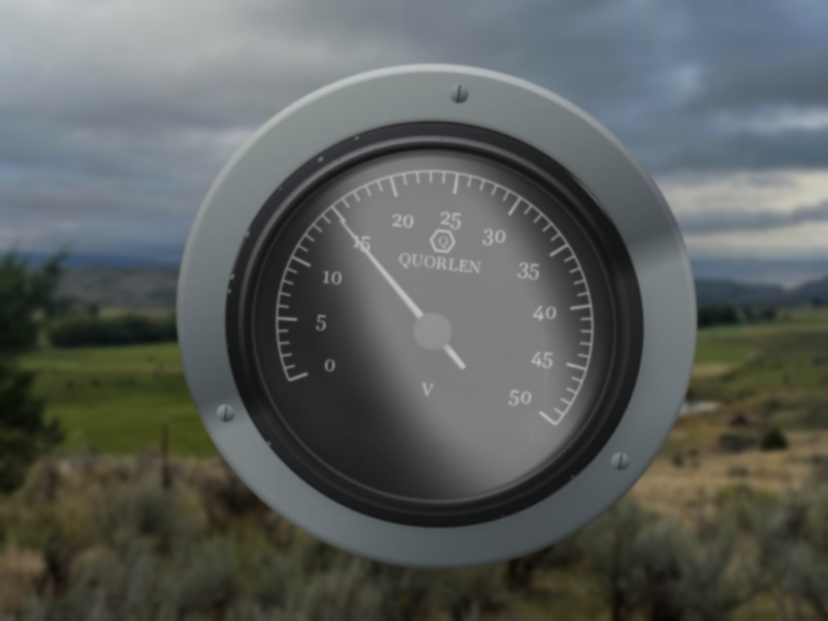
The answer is 15 V
